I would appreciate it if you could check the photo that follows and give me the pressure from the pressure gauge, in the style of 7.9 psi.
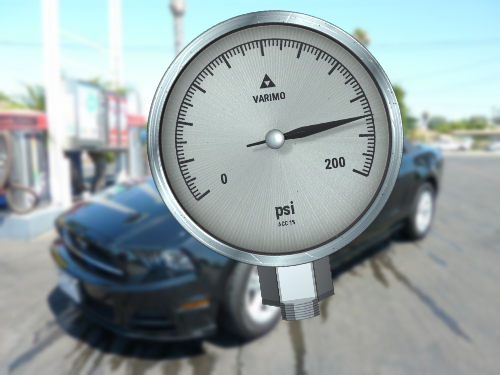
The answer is 170 psi
